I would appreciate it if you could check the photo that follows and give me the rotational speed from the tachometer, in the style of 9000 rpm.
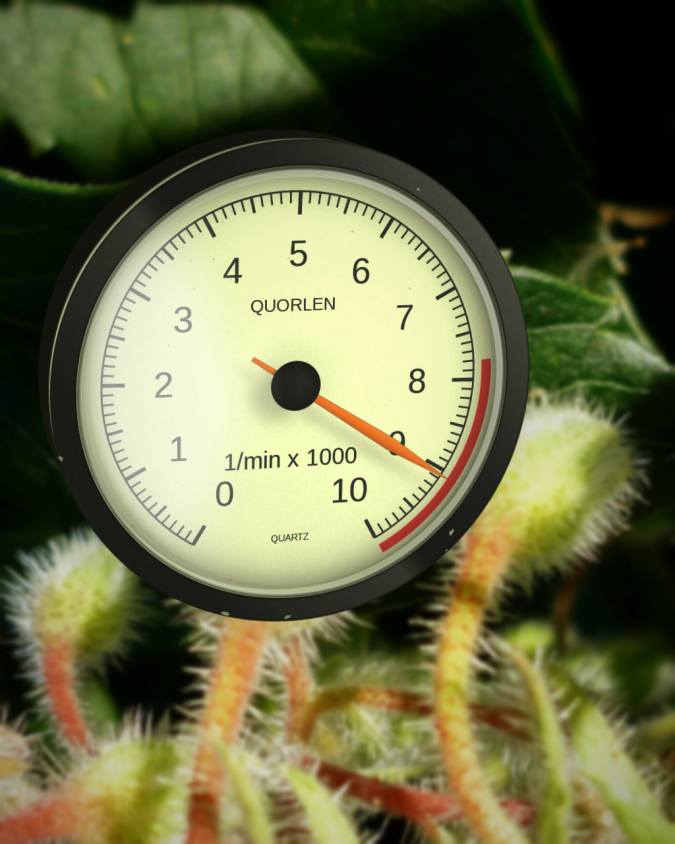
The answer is 9050 rpm
